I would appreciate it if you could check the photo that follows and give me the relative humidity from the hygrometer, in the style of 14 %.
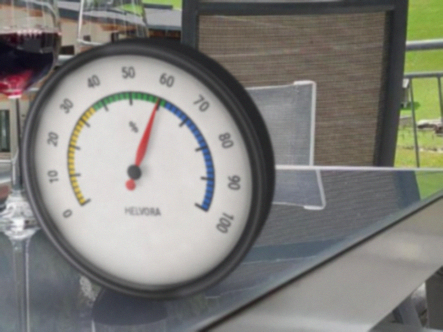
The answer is 60 %
